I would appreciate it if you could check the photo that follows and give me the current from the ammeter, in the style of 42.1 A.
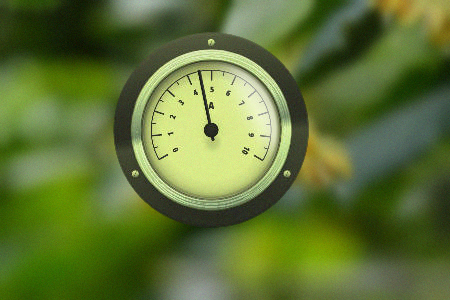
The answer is 4.5 A
